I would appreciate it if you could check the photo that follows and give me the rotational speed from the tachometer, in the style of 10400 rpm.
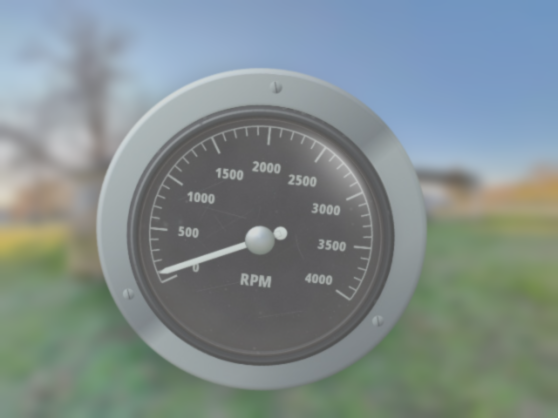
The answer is 100 rpm
